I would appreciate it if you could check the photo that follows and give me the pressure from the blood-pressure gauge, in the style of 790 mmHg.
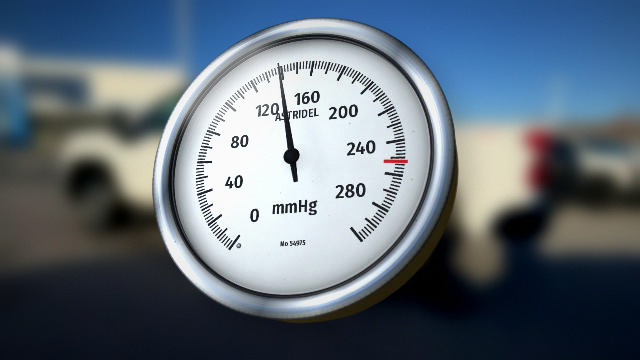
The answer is 140 mmHg
